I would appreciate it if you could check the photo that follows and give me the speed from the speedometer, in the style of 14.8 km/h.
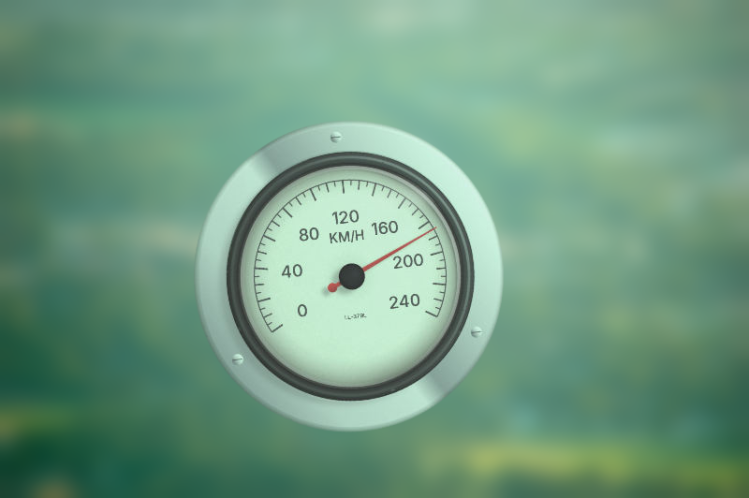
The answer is 185 km/h
